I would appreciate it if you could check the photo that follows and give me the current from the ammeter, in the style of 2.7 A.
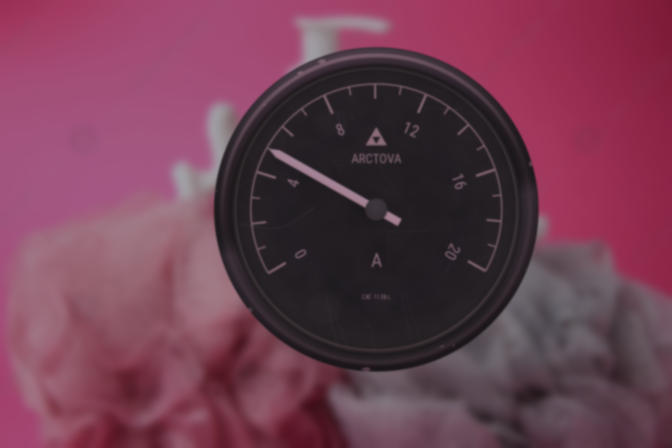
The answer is 5 A
